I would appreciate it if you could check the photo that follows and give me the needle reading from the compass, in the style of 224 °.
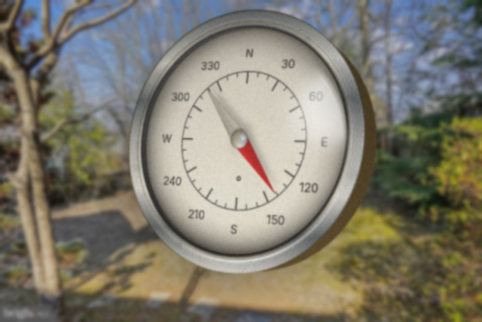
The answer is 140 °
